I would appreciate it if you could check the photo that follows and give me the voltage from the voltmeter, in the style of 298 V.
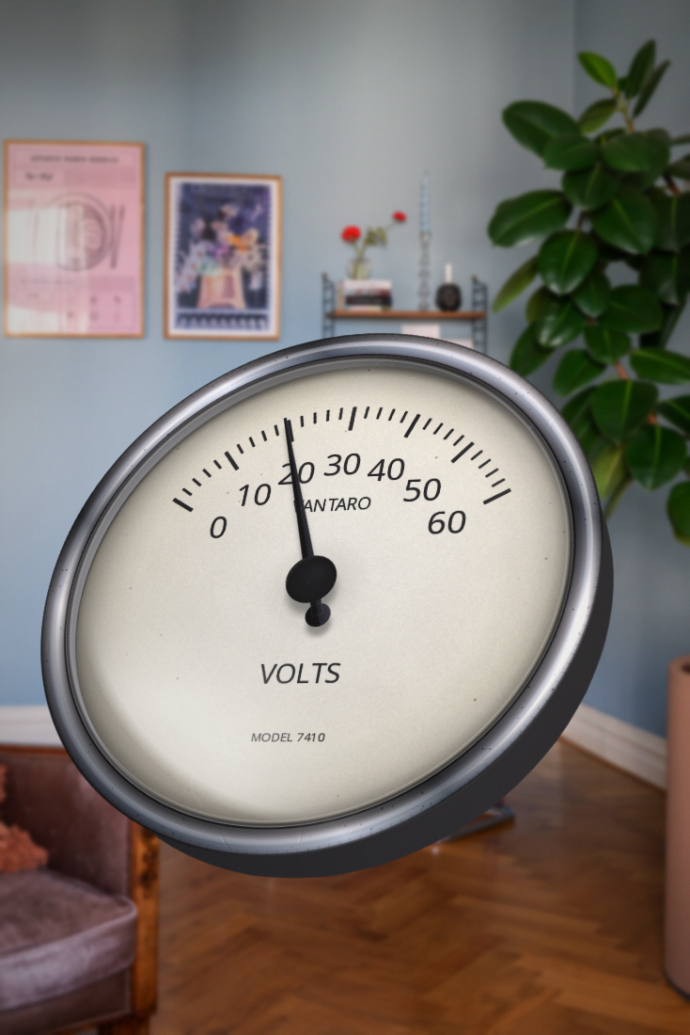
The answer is 20 V
